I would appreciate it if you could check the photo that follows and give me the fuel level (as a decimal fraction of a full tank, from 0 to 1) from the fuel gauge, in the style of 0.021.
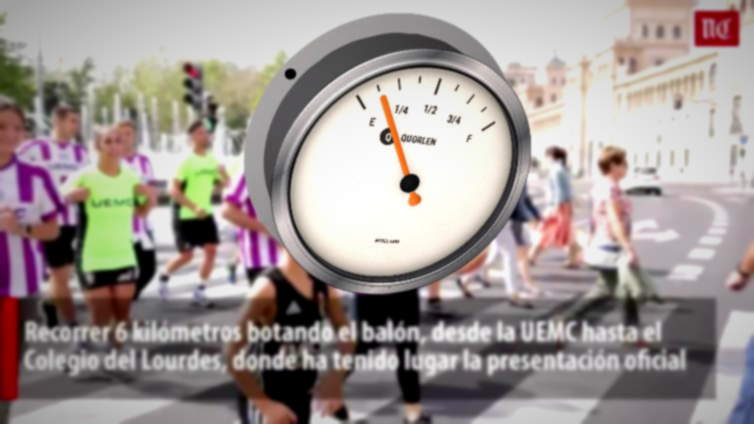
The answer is 0.125
